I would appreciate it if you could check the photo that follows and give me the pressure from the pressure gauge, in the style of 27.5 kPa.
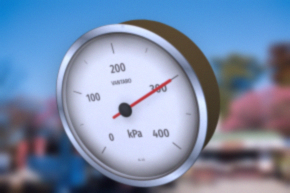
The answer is 300 kPa
